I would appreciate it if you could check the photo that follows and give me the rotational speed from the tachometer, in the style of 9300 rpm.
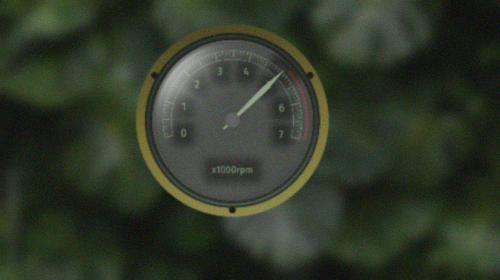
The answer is 5000 rpm
